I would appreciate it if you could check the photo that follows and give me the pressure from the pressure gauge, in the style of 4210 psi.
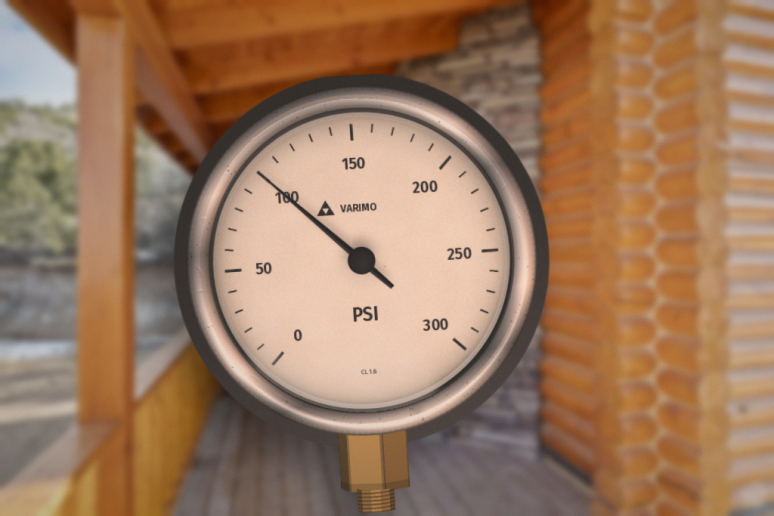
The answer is 100 psi
